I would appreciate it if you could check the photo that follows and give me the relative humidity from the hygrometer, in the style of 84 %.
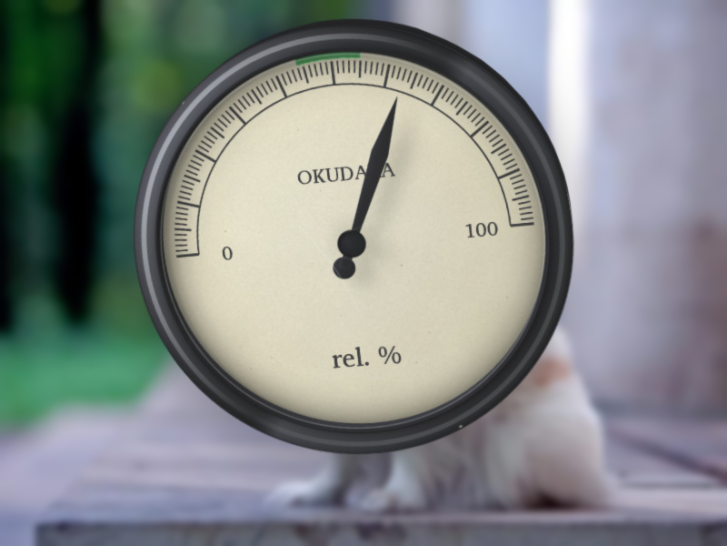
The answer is 63 %
